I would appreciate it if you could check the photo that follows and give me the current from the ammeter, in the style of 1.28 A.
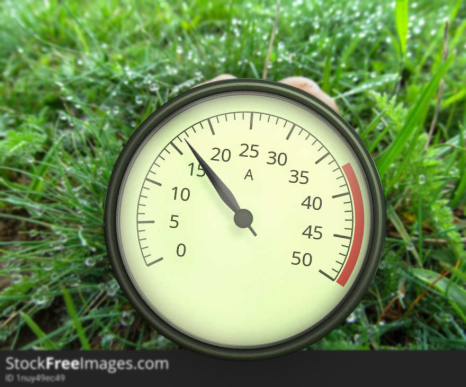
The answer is 16.5 A
